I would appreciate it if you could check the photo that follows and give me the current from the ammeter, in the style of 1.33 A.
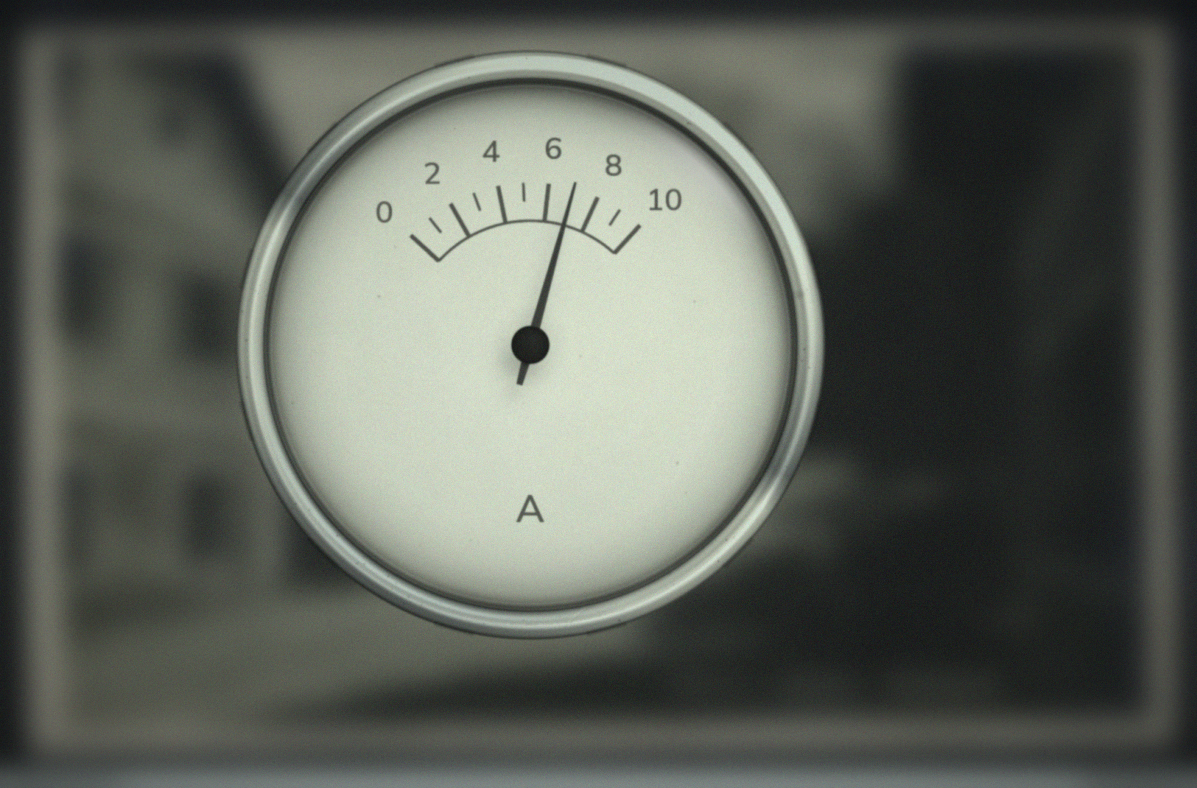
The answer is 7 A
